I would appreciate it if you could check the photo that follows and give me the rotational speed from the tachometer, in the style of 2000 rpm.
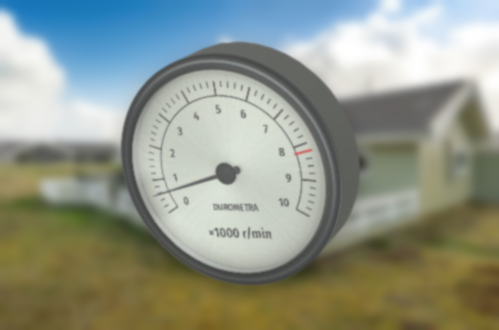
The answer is 600 rpm
